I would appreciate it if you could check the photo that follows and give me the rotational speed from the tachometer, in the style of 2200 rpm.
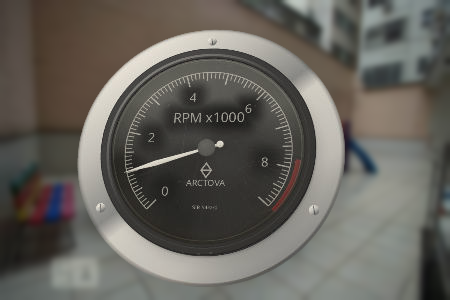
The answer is 1000 rpm
